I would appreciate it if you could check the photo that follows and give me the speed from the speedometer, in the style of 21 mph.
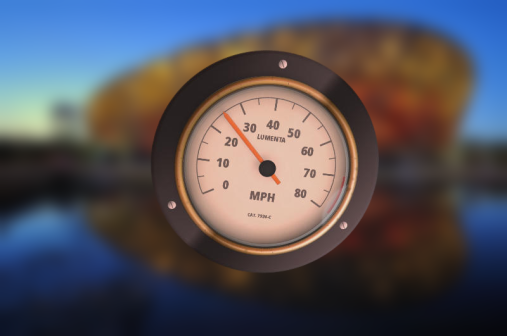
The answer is 25 mph
